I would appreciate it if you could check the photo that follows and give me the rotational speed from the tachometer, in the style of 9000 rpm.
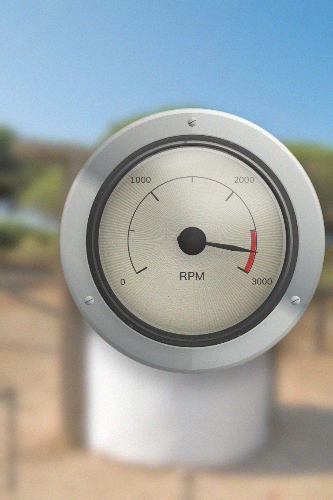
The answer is 2750 rpm
